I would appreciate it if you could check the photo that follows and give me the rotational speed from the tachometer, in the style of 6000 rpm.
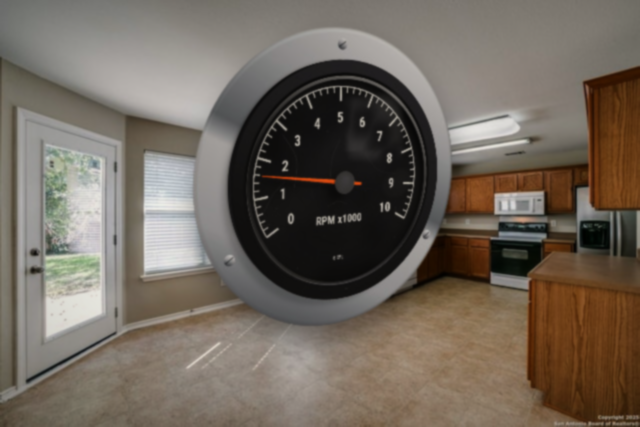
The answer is 1600 rpm
